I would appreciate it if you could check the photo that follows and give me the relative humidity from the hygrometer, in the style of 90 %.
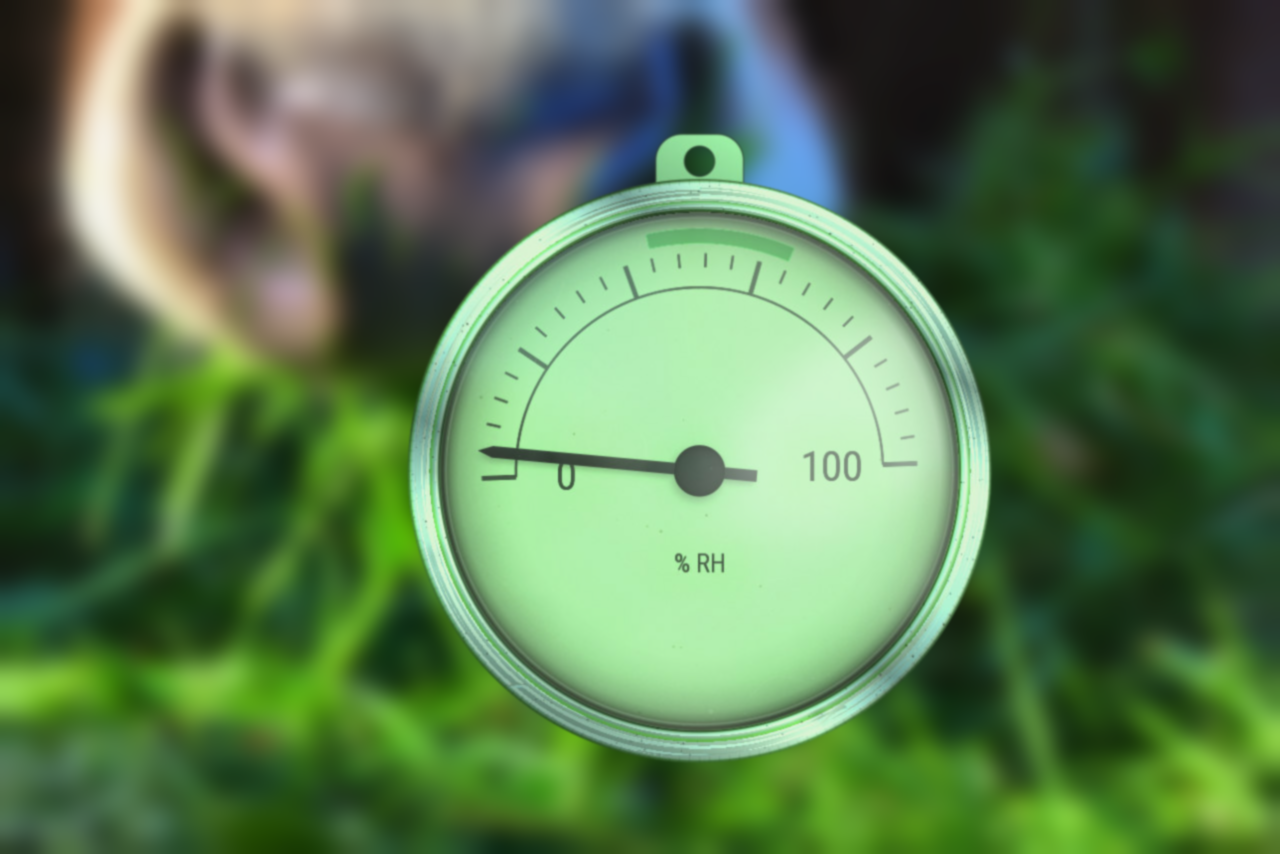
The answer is 4 %
